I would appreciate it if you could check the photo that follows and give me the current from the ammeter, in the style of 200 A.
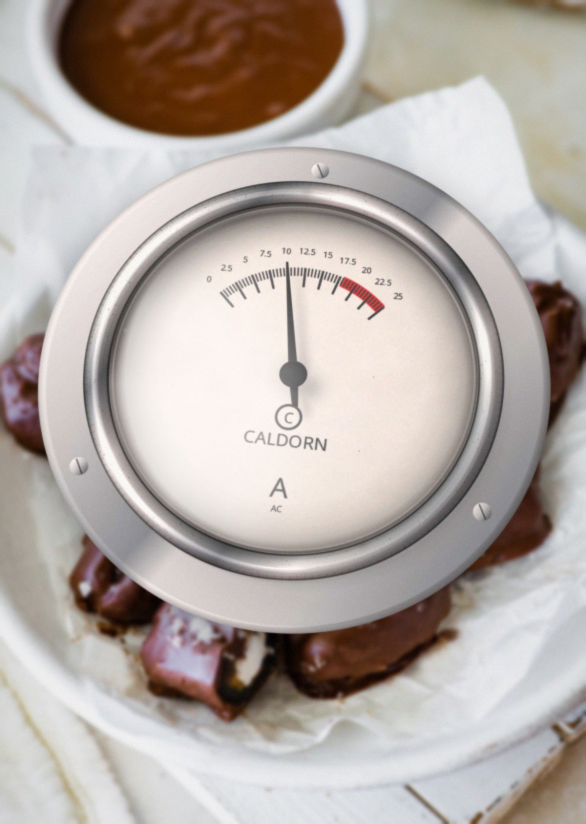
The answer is 10 A
